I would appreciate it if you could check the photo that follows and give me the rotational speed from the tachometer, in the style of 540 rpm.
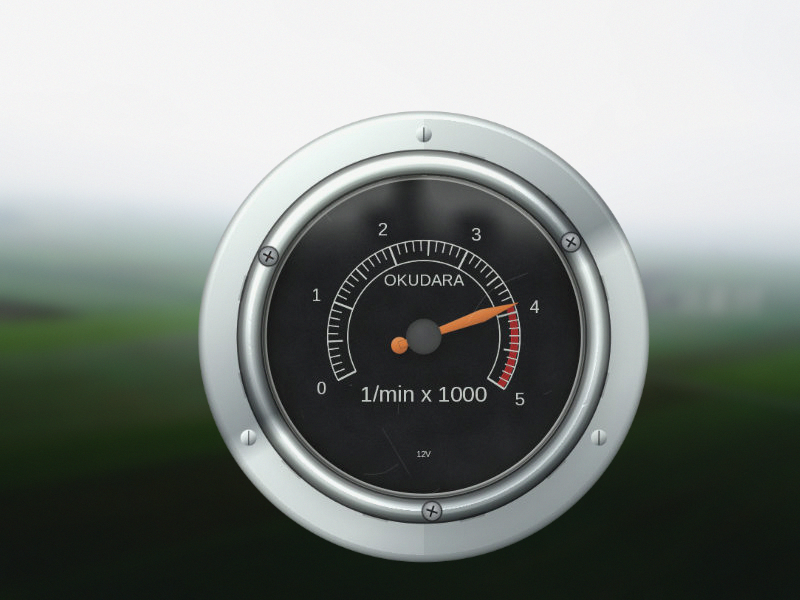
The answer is 3900 rpm
